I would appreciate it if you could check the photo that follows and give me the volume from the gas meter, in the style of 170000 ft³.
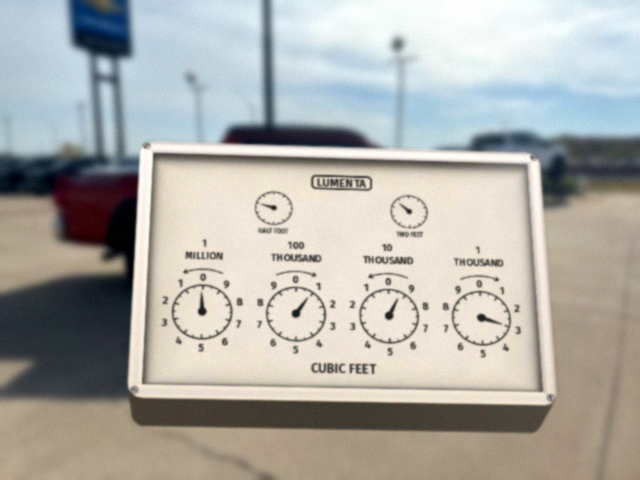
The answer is 9300 ft³
